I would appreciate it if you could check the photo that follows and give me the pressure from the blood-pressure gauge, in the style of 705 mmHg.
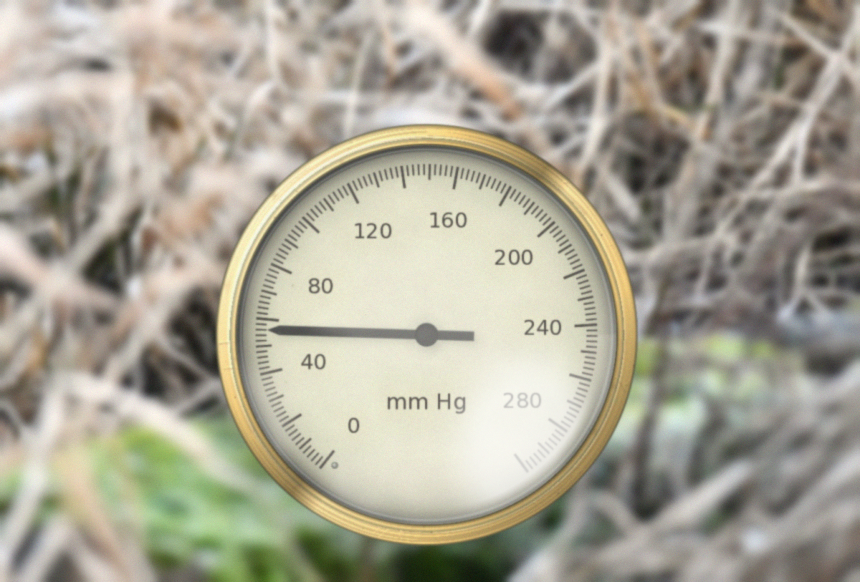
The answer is 56 mmHg
